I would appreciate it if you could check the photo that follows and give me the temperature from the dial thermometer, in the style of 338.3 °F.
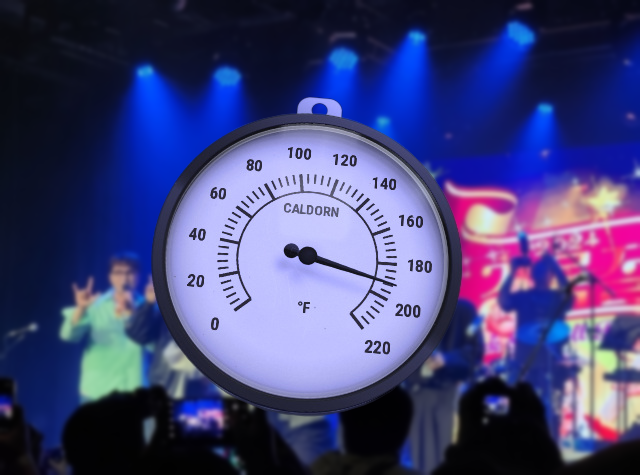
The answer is 192 °F
